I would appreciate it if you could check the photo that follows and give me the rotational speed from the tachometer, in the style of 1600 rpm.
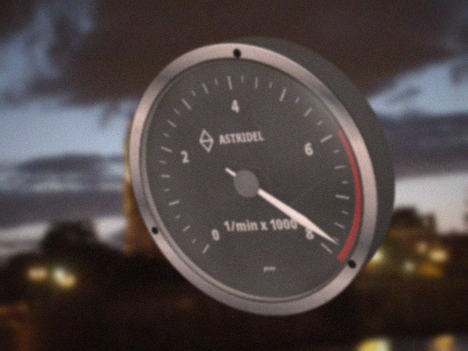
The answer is 7750 rpm
